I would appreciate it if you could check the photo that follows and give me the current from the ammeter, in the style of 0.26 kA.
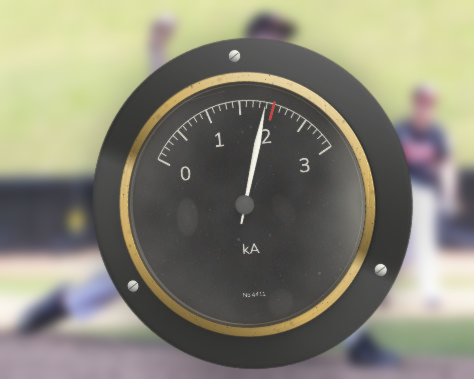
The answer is 1.9 kA
